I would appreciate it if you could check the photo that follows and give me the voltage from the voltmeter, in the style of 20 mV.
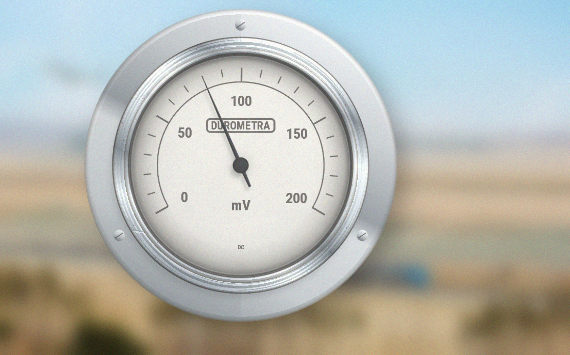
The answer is 80 mV
